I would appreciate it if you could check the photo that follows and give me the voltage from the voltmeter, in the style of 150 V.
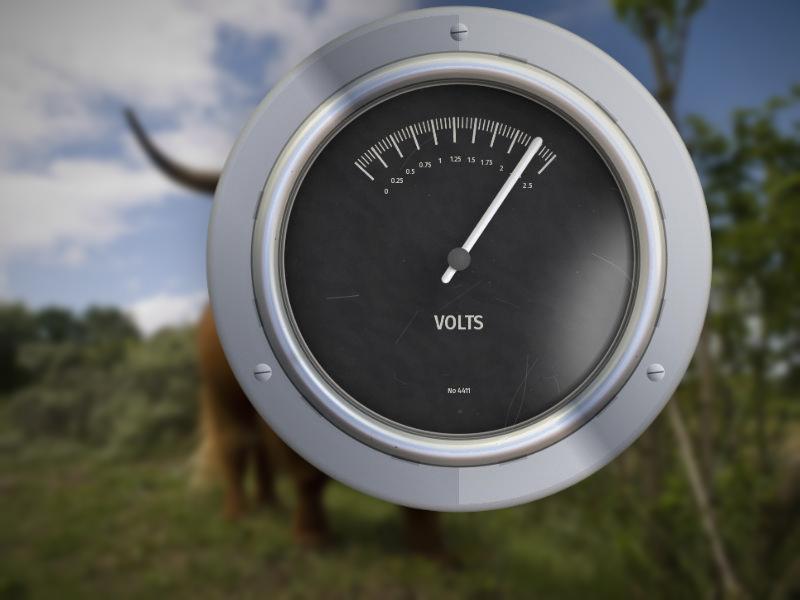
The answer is 2.25 V
